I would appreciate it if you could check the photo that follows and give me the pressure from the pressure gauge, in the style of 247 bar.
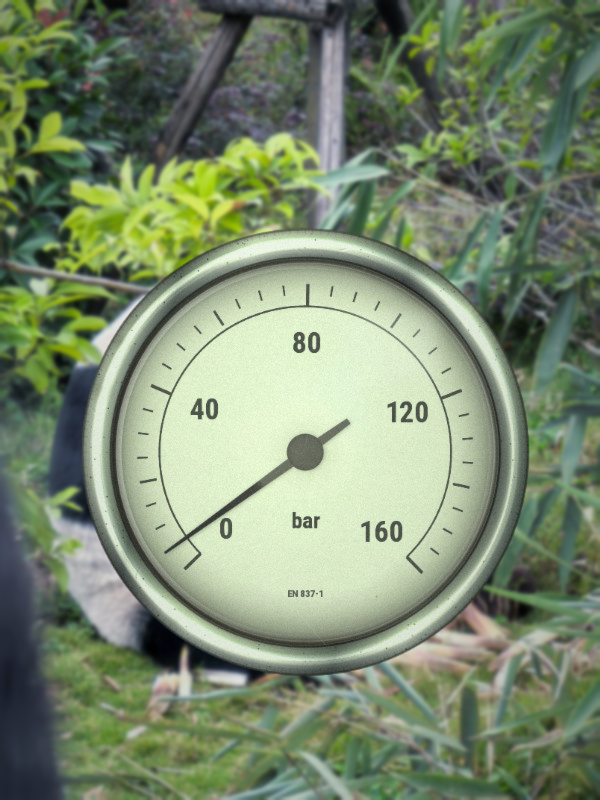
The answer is 5 bar
